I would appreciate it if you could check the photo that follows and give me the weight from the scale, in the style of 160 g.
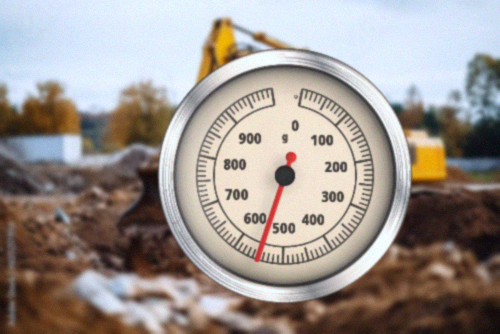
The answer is 550 g
